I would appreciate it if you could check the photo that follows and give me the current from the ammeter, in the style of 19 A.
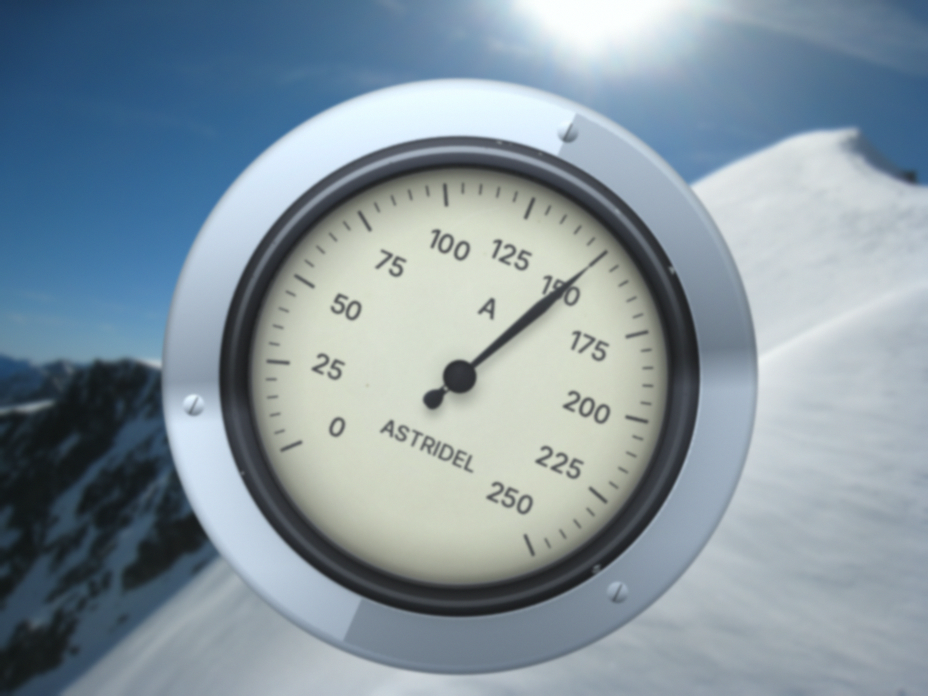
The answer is 150 A
